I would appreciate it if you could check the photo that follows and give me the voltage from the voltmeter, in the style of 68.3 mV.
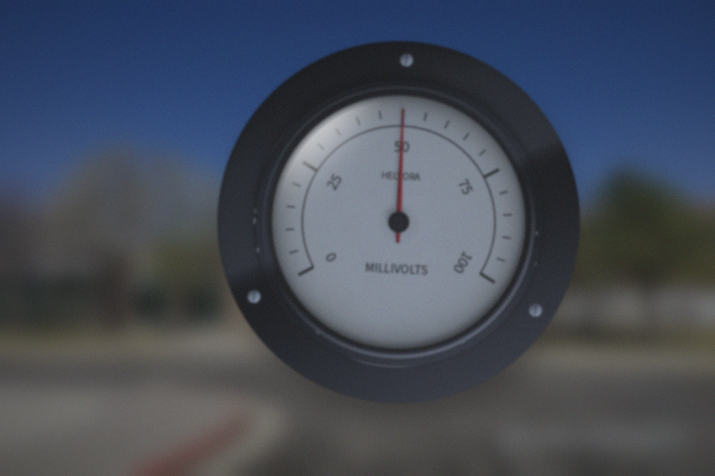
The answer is 50 mV
